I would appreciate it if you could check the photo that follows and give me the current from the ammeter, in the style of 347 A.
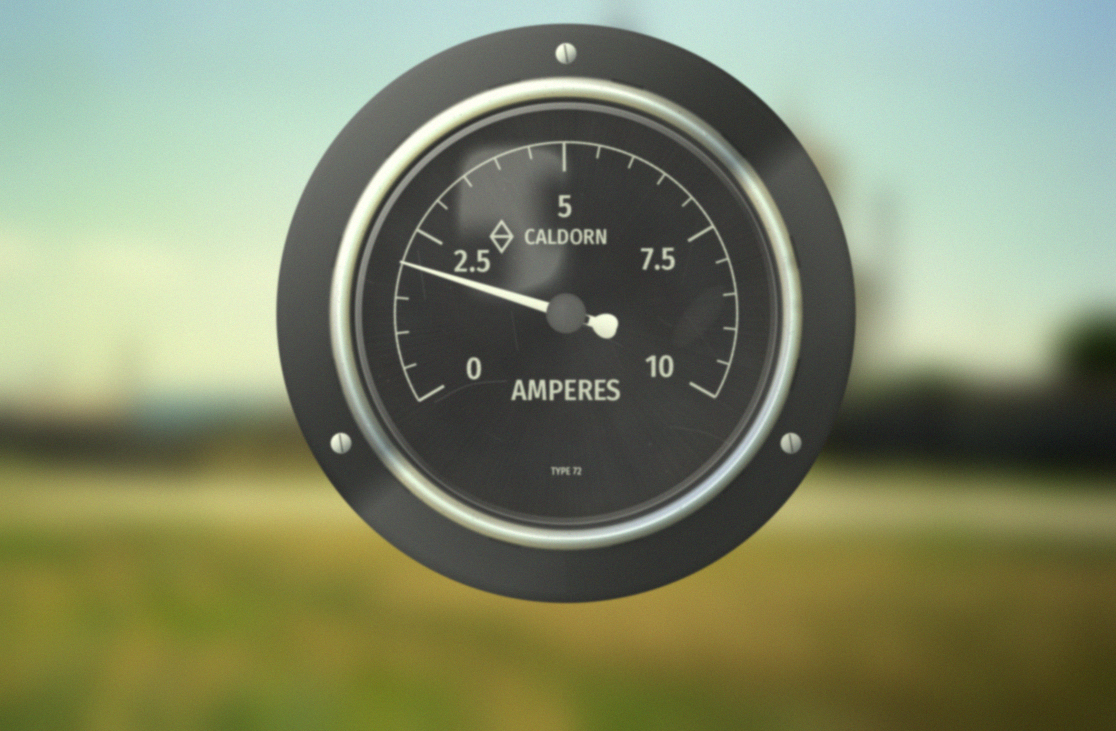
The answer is 2 A
